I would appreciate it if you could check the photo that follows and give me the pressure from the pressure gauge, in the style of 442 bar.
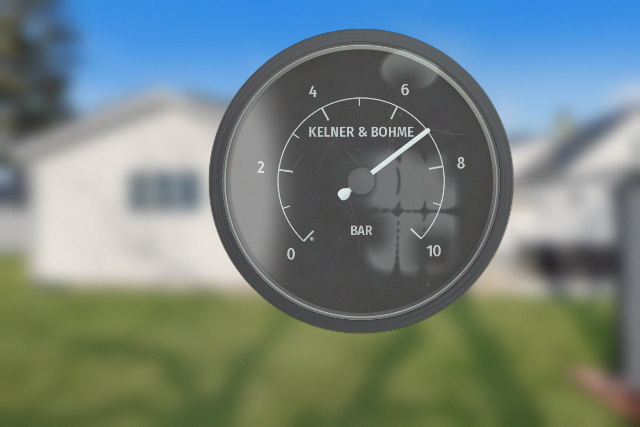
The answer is 7 bar
